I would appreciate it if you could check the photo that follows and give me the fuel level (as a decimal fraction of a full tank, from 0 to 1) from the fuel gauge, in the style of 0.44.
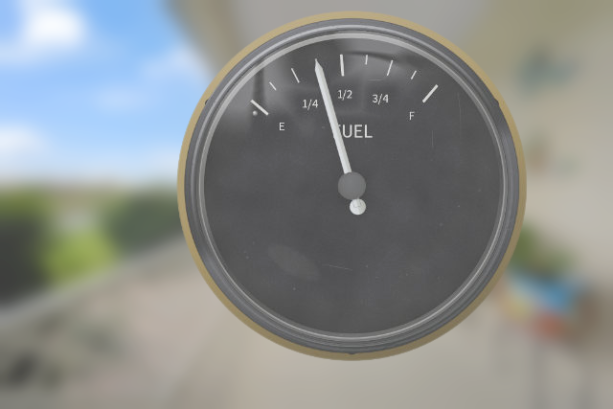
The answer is 0.375
